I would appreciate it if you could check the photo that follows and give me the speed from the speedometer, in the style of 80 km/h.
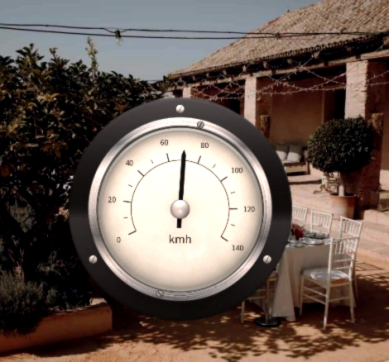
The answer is 70 km/h
